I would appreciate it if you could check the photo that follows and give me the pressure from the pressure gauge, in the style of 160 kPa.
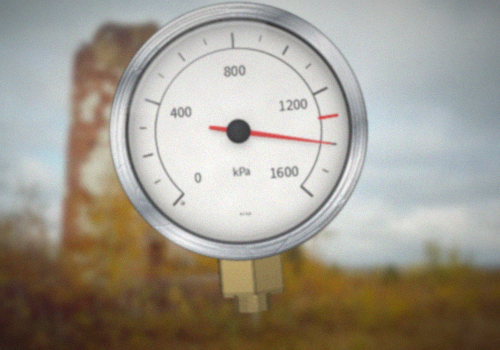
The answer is 1400 kPa
